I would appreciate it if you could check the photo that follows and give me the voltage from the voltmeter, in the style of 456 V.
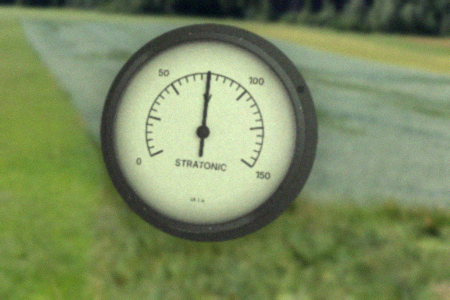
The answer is 75 V
